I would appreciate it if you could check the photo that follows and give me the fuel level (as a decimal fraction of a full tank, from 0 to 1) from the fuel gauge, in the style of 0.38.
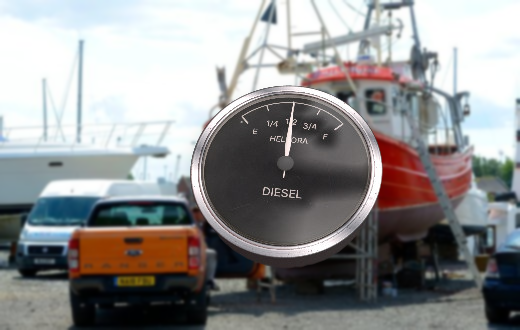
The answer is 0.5
